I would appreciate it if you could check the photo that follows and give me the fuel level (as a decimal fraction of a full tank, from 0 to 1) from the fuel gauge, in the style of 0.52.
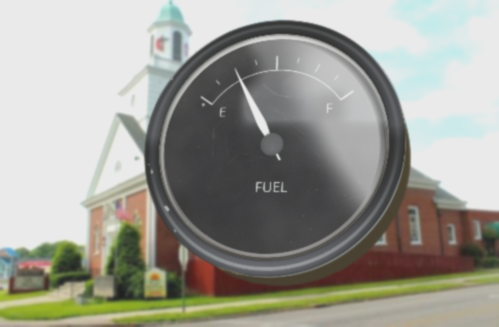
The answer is 0.25
